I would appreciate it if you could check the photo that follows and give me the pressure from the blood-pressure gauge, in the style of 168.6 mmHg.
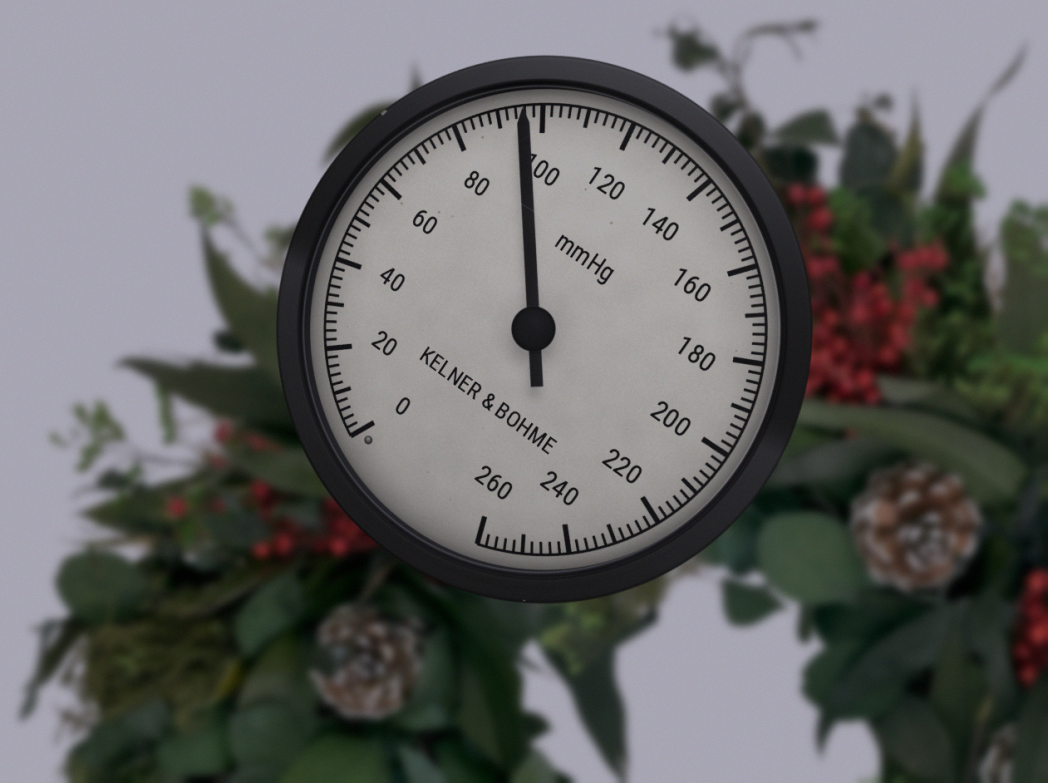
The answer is 96 mmHg
